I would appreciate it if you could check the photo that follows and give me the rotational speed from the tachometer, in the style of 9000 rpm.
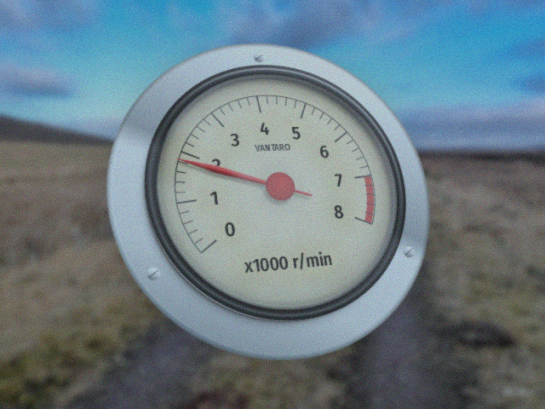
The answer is 1800 rpm
